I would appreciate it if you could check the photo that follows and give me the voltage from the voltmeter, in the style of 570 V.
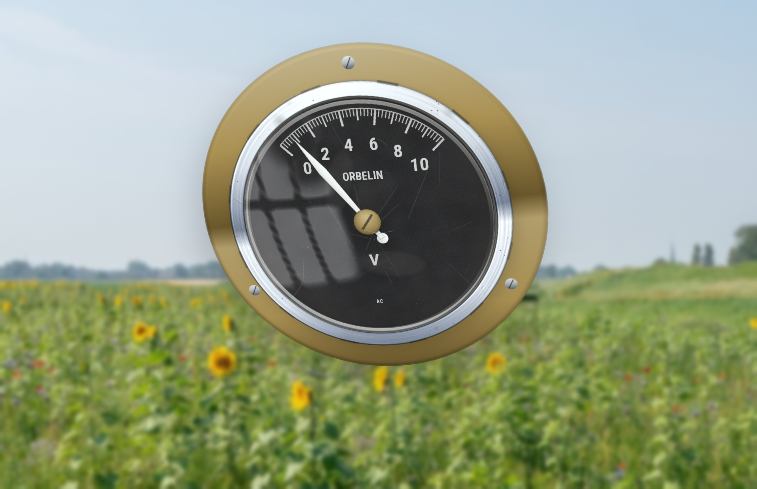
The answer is 1 V
